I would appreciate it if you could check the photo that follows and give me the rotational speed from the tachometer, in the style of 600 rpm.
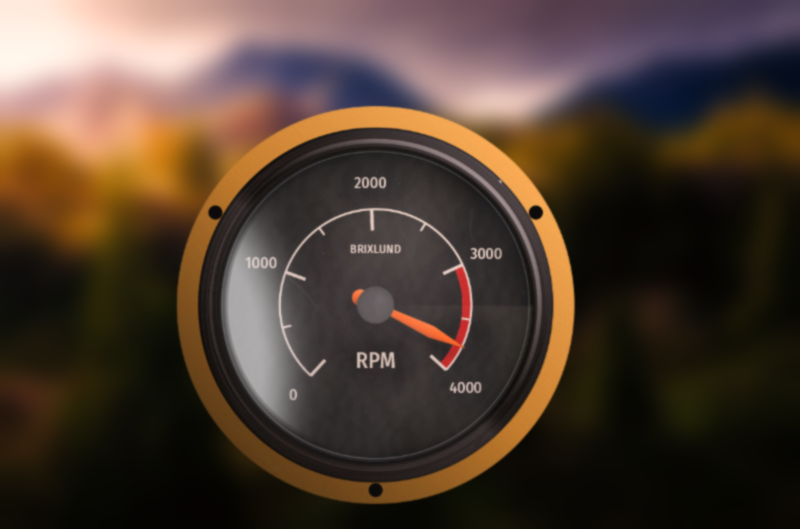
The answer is 3750 rpm
